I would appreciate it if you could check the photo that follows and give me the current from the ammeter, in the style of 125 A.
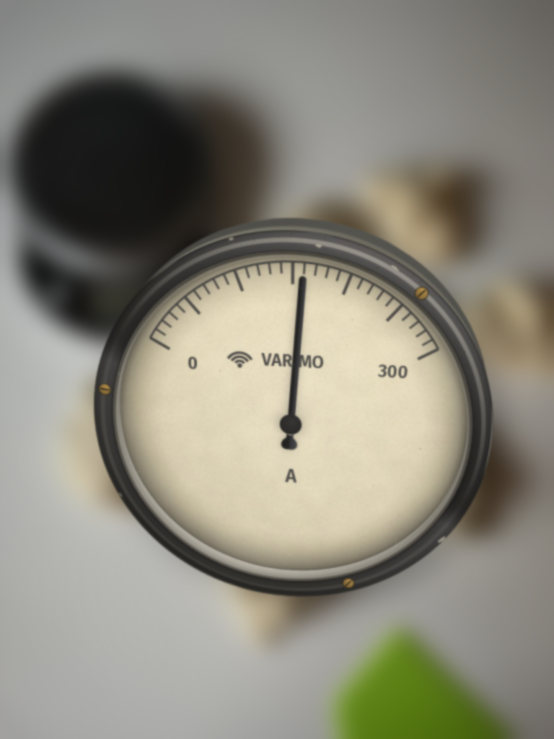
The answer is 160 A
